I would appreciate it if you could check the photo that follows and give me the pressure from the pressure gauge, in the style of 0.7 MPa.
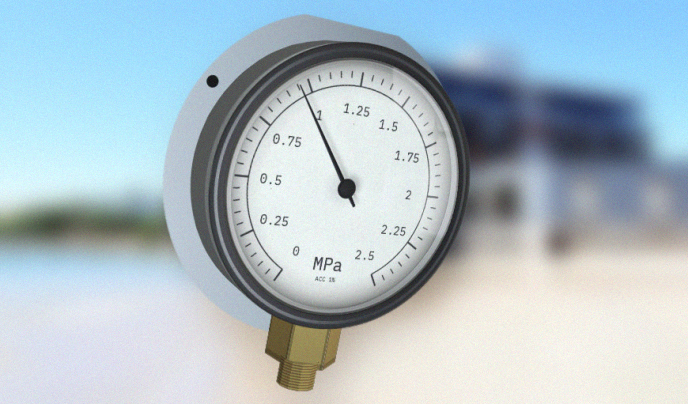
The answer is 0.95 MPa
